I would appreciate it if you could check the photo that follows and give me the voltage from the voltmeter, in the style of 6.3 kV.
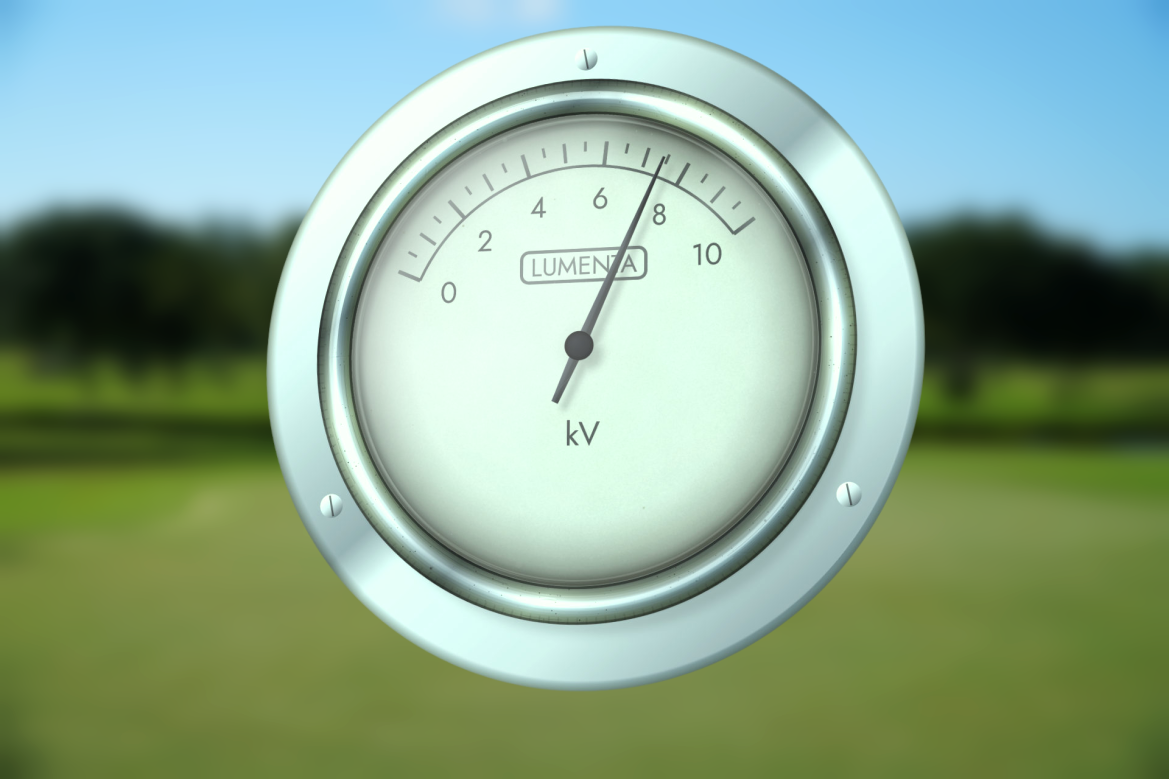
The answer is 7.5 kV
